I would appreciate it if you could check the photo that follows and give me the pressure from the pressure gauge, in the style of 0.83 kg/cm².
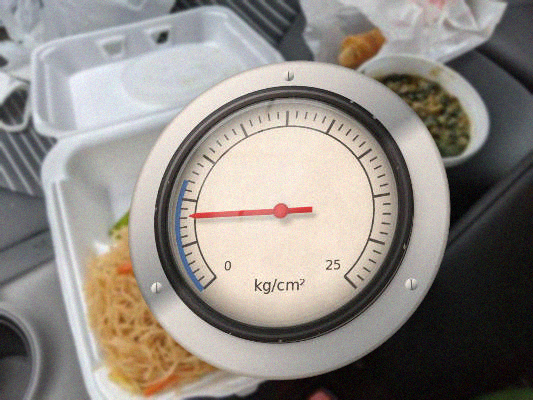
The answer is 4 kg/cm²
